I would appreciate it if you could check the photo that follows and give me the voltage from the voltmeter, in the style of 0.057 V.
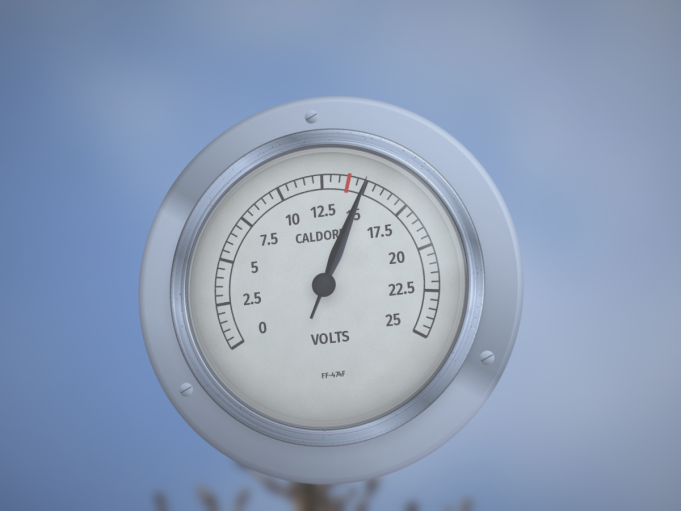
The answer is 15 V
